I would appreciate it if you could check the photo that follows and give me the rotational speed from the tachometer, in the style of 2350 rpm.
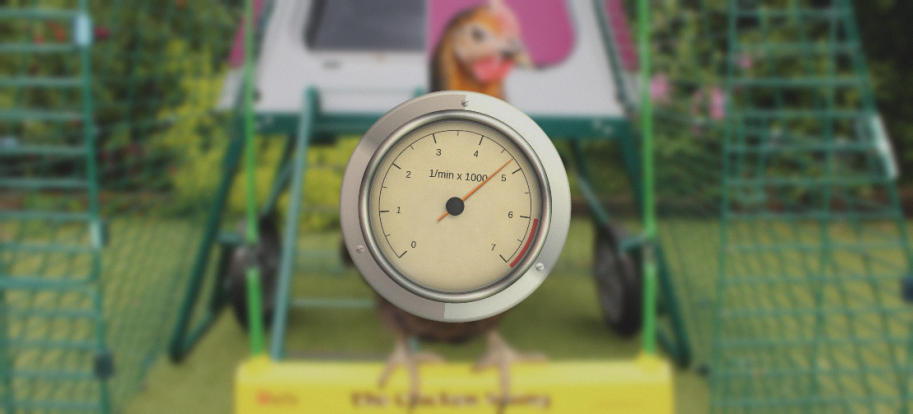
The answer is 4750 rpm
